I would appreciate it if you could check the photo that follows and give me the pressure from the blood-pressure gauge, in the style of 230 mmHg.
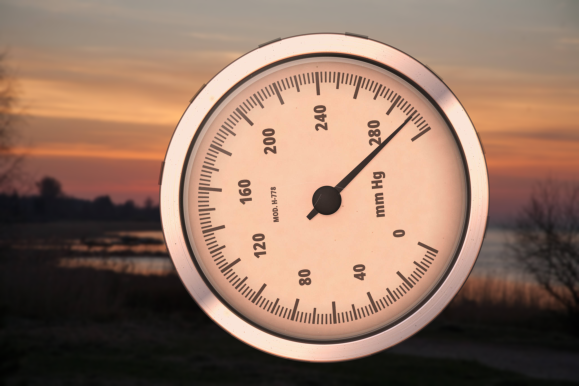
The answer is 290 mmHg
